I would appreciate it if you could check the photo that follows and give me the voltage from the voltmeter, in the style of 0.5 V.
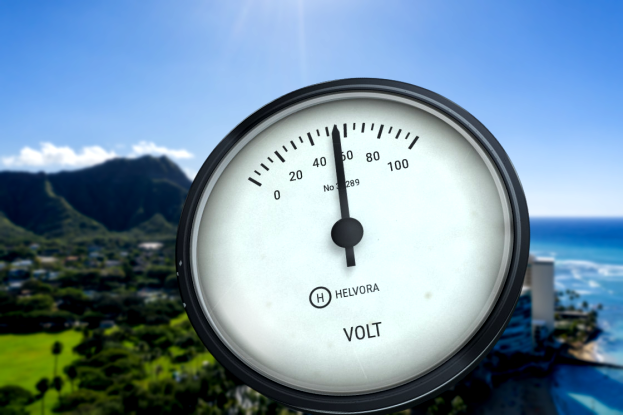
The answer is 55 V
